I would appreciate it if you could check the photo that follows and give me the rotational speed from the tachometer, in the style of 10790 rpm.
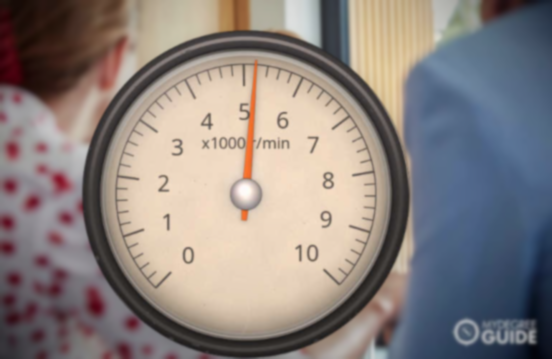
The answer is 5200 rpm
